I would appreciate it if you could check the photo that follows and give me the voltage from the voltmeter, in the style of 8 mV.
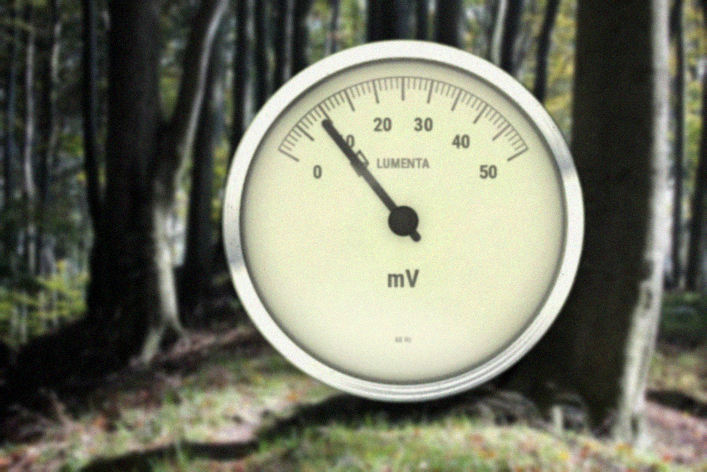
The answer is 9 mV
